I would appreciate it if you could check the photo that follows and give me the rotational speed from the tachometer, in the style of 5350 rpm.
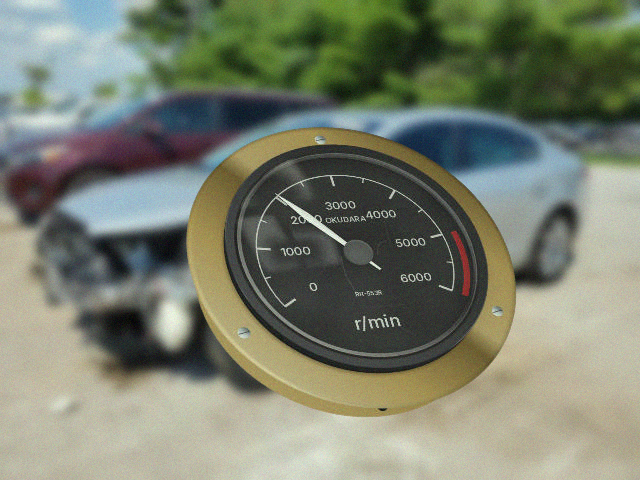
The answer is 2000 rpm
